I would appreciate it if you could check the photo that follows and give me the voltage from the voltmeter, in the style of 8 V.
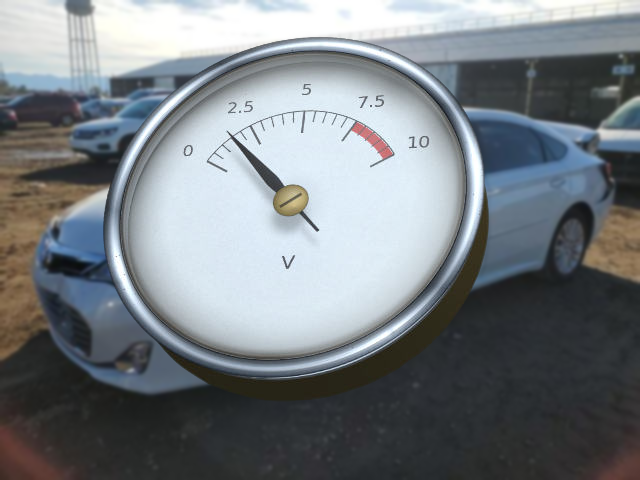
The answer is 1.5 V
